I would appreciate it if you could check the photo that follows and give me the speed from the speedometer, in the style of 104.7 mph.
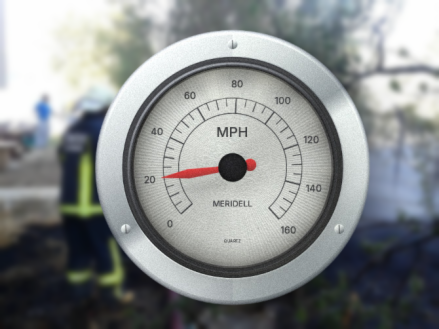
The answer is 20 mph
